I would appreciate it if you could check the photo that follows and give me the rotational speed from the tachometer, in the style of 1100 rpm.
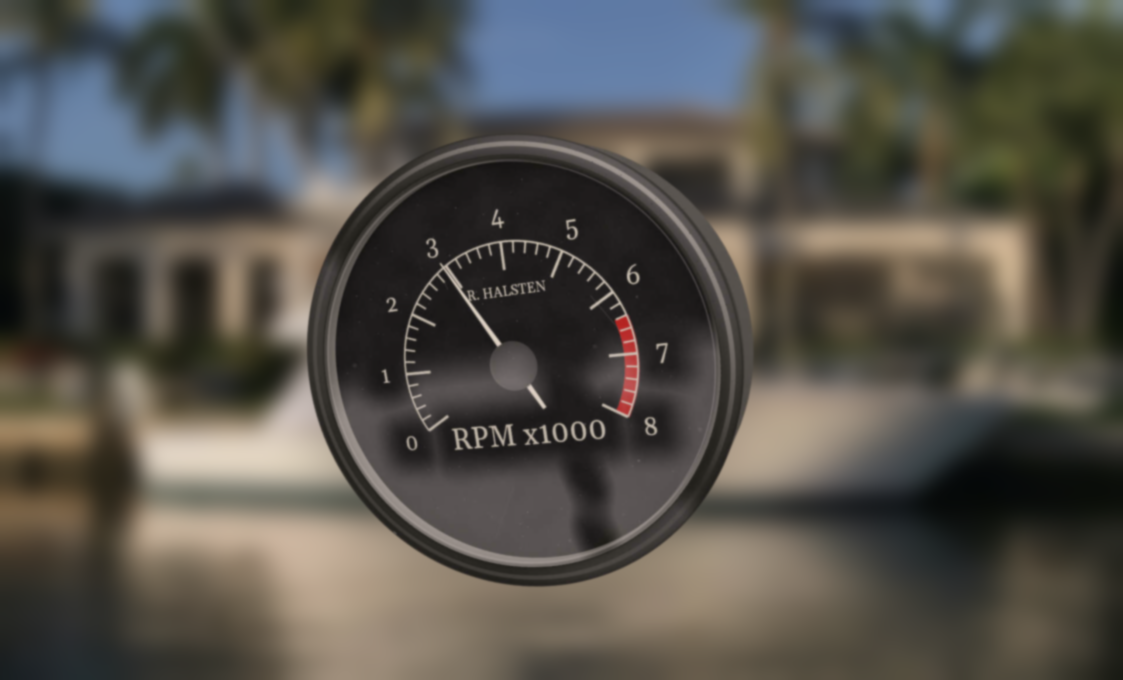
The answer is 3000 rpm
